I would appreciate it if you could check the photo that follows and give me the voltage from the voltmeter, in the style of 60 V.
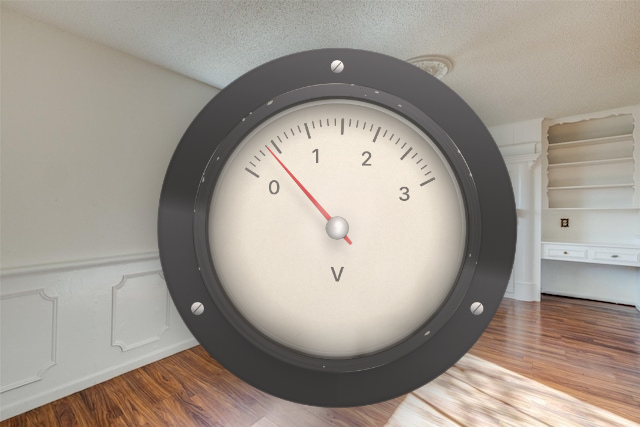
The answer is 0.4 V
